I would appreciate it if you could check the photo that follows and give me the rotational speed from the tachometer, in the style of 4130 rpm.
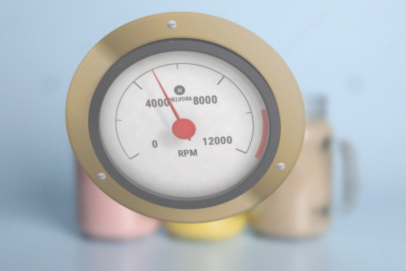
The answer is 5000 rpm
